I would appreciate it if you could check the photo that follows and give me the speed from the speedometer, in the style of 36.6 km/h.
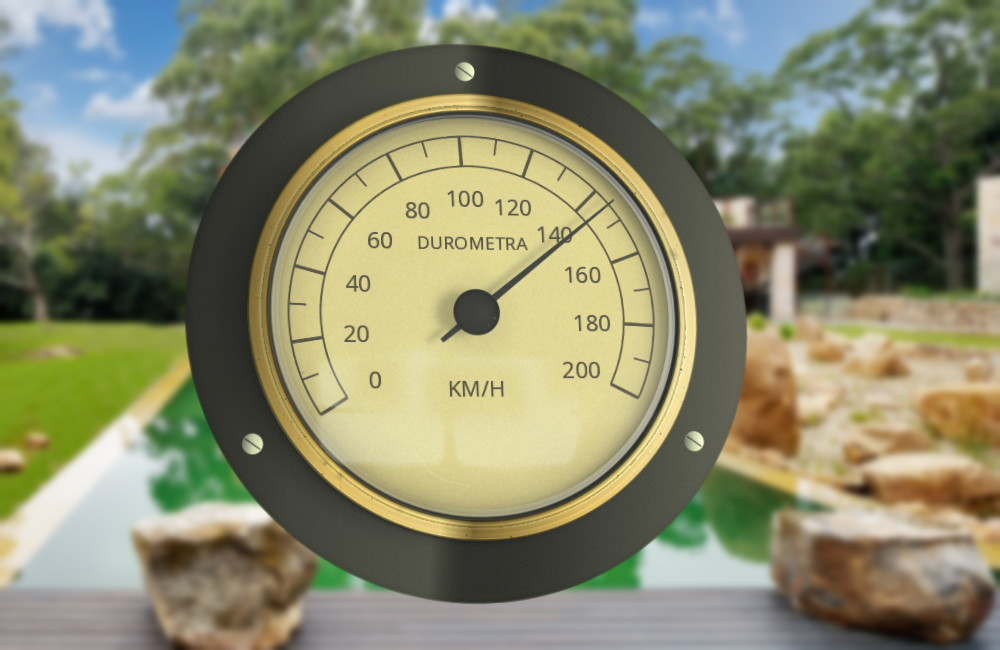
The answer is 145 km/h
